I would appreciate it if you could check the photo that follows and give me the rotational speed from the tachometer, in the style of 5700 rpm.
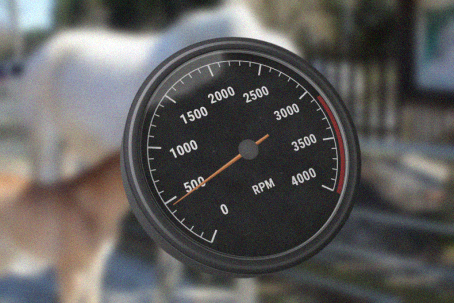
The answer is 450 rpm
